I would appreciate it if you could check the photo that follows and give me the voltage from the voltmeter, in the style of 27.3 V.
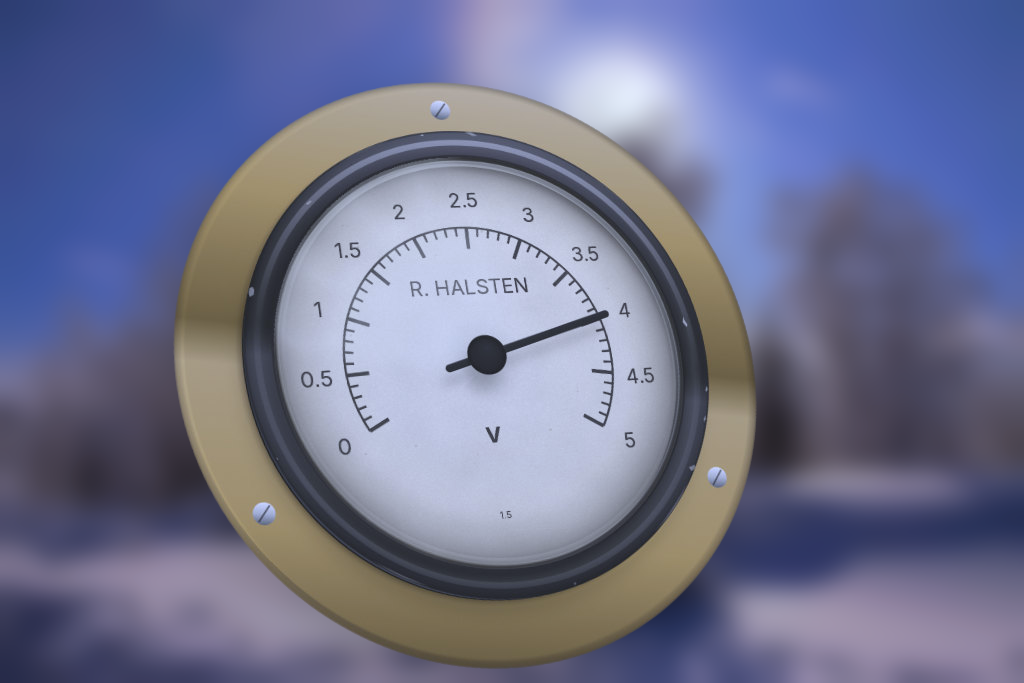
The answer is 4 V
